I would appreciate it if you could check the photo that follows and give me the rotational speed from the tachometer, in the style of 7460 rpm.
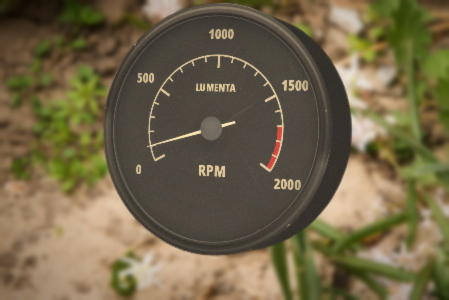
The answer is 100 rpm
